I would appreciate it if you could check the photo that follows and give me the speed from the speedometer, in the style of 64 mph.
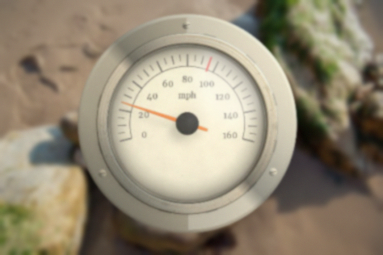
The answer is 25 mph
